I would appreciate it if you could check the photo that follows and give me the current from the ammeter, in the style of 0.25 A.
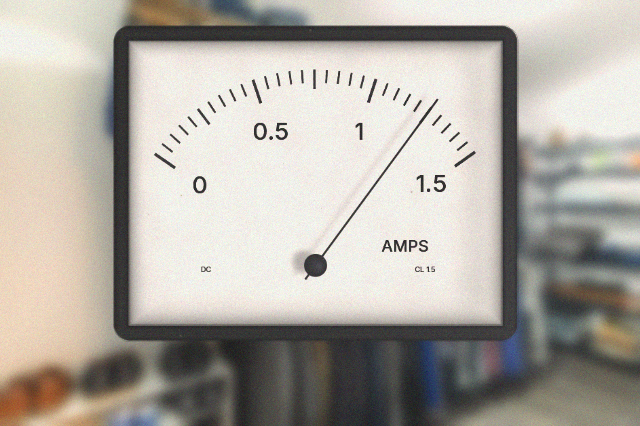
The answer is 1.25 A
